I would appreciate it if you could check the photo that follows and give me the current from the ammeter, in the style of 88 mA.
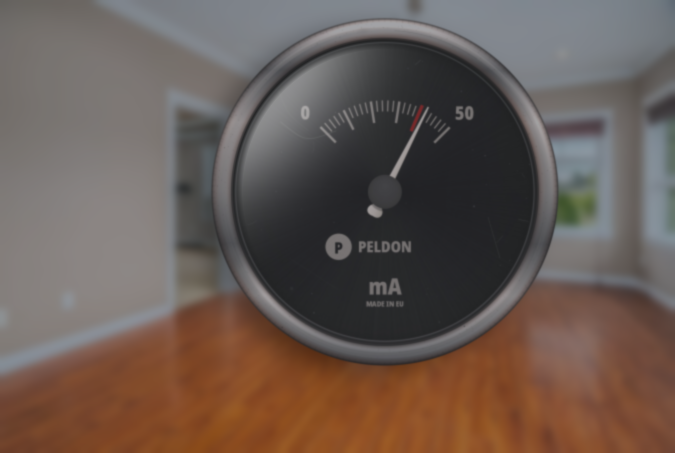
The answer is 40 mA
